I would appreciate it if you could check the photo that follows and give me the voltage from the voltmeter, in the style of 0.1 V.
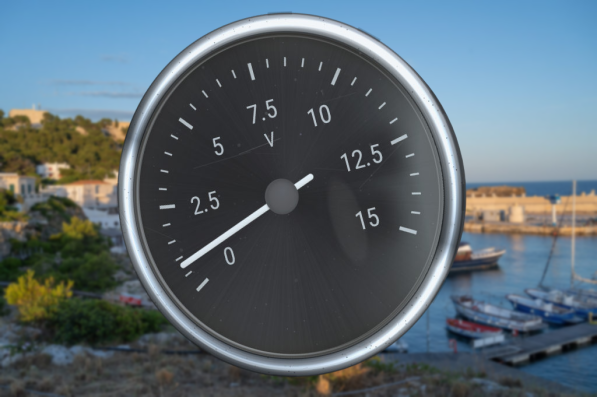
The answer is 0.75 V
